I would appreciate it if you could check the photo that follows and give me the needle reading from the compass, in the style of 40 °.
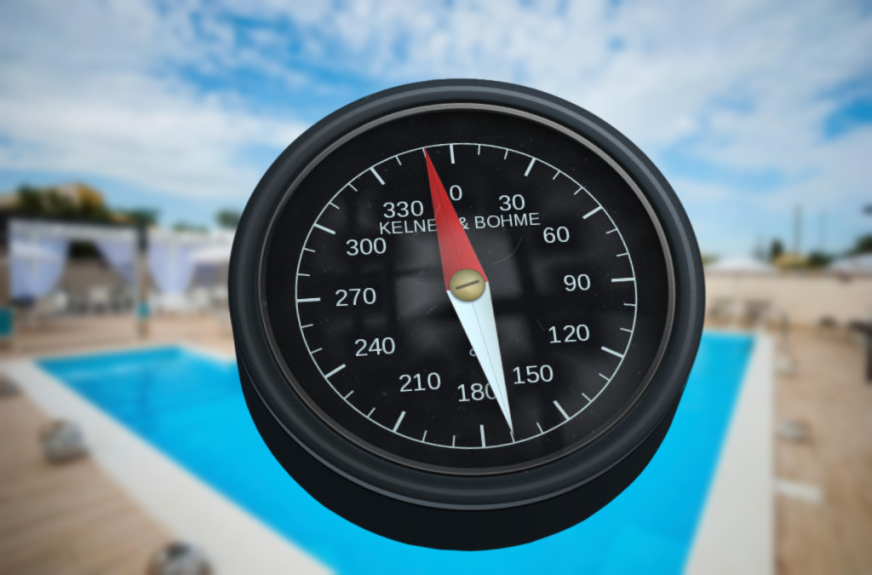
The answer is 350 °
